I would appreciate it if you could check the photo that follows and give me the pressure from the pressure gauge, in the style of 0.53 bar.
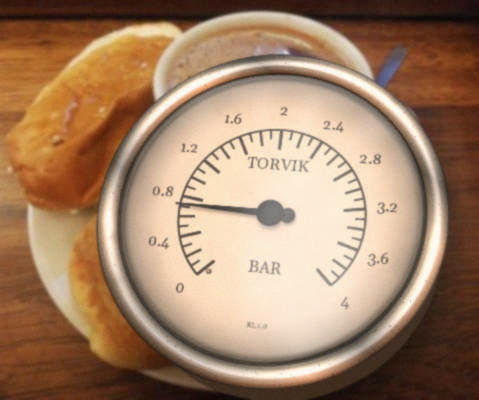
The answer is 0.7 bar
